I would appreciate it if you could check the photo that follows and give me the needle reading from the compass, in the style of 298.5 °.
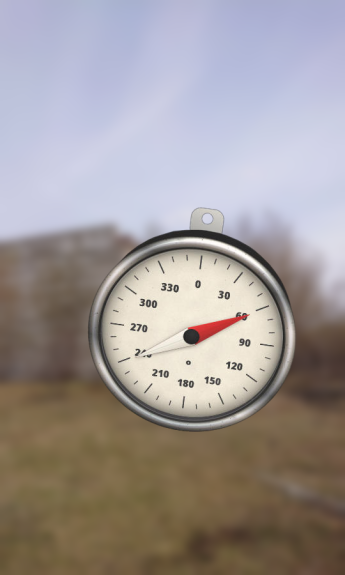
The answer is 60 °
